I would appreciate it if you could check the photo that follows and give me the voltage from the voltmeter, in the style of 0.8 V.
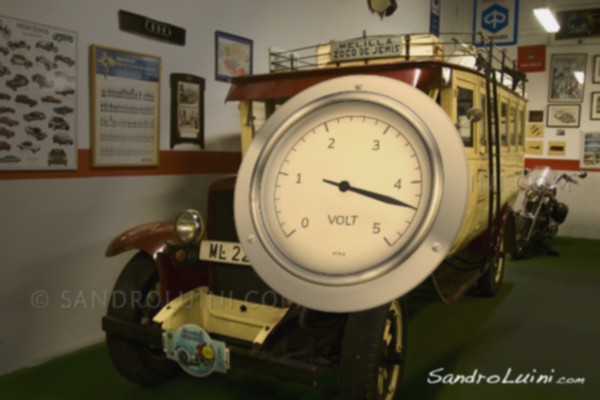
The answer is 4.4 V
